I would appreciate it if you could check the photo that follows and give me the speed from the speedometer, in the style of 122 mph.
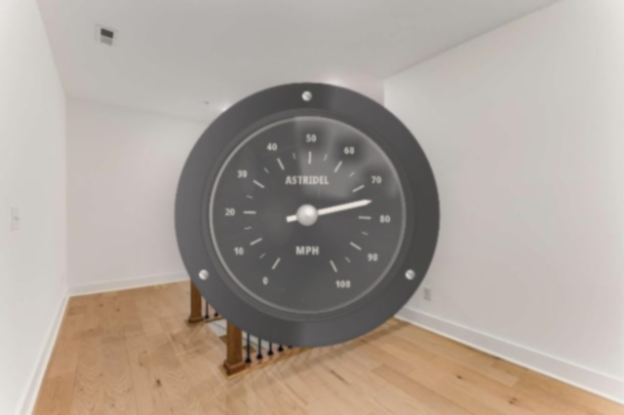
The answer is 75 mph
